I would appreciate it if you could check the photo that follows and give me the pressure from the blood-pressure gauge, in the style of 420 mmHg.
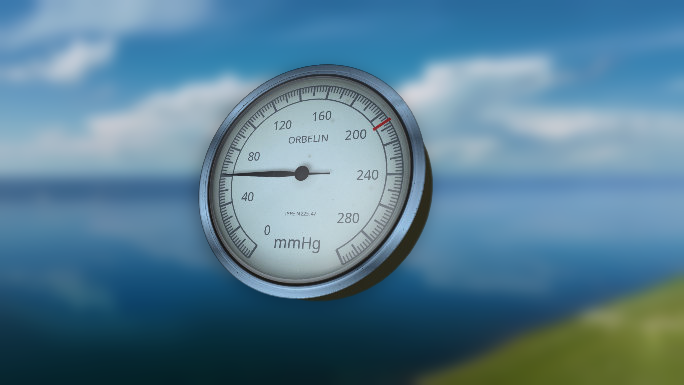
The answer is 60 mmHg
